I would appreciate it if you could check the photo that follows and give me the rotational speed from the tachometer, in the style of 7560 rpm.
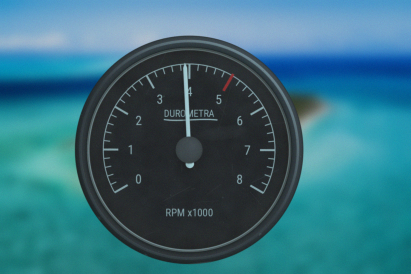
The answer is 3900 rpm
